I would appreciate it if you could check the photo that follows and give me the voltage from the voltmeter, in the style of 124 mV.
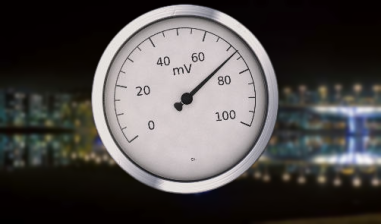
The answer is 72.5 mV
